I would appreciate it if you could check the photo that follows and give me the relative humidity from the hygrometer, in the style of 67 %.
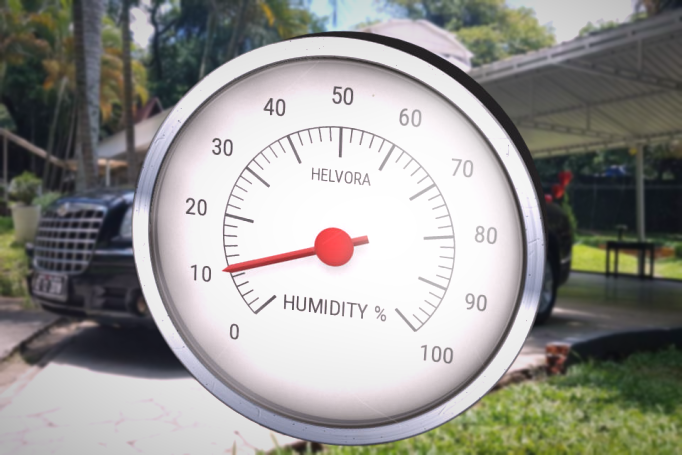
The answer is 10 %
